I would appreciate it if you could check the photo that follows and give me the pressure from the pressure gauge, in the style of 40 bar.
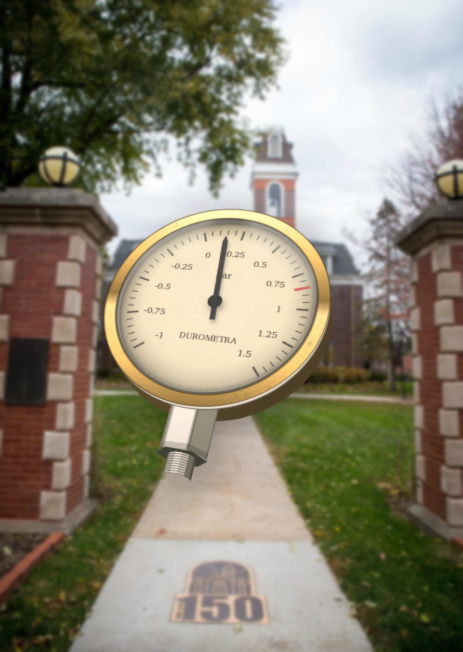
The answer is 0.15 bar
